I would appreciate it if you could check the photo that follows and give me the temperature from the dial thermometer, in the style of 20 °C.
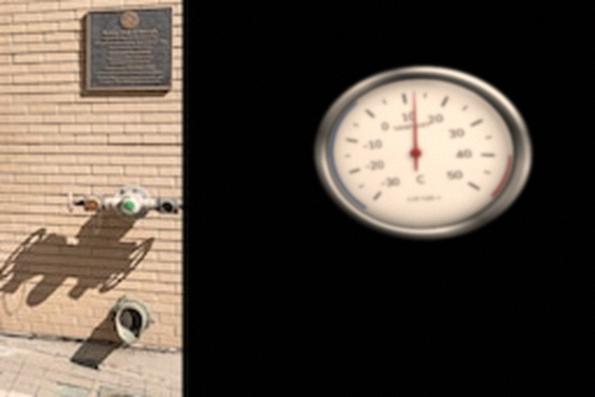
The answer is 12.5 °C
